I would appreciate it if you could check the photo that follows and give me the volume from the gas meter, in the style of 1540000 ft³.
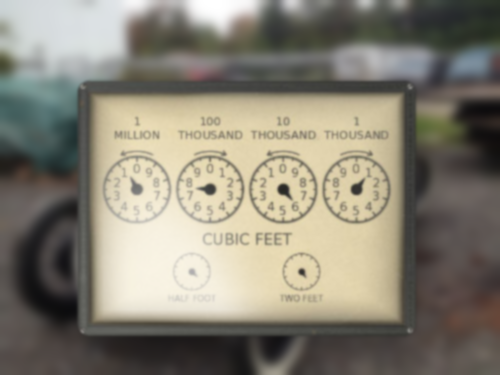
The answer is 76100 ft³
